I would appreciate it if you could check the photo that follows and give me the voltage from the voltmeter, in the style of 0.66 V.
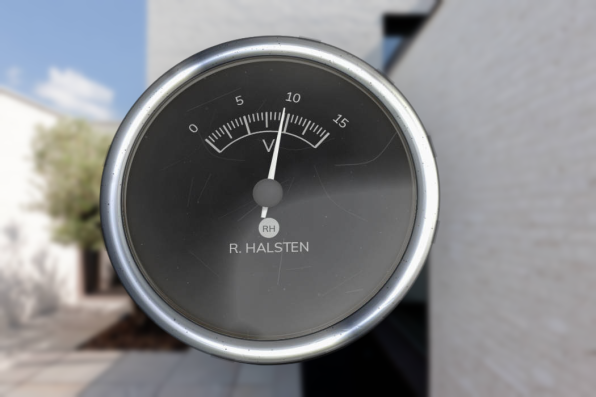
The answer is 9.5 V
